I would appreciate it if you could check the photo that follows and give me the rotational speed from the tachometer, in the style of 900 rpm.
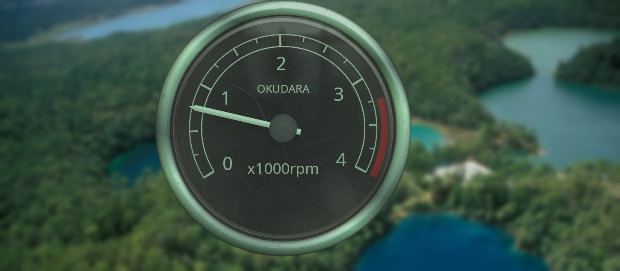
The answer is 750 rpm
